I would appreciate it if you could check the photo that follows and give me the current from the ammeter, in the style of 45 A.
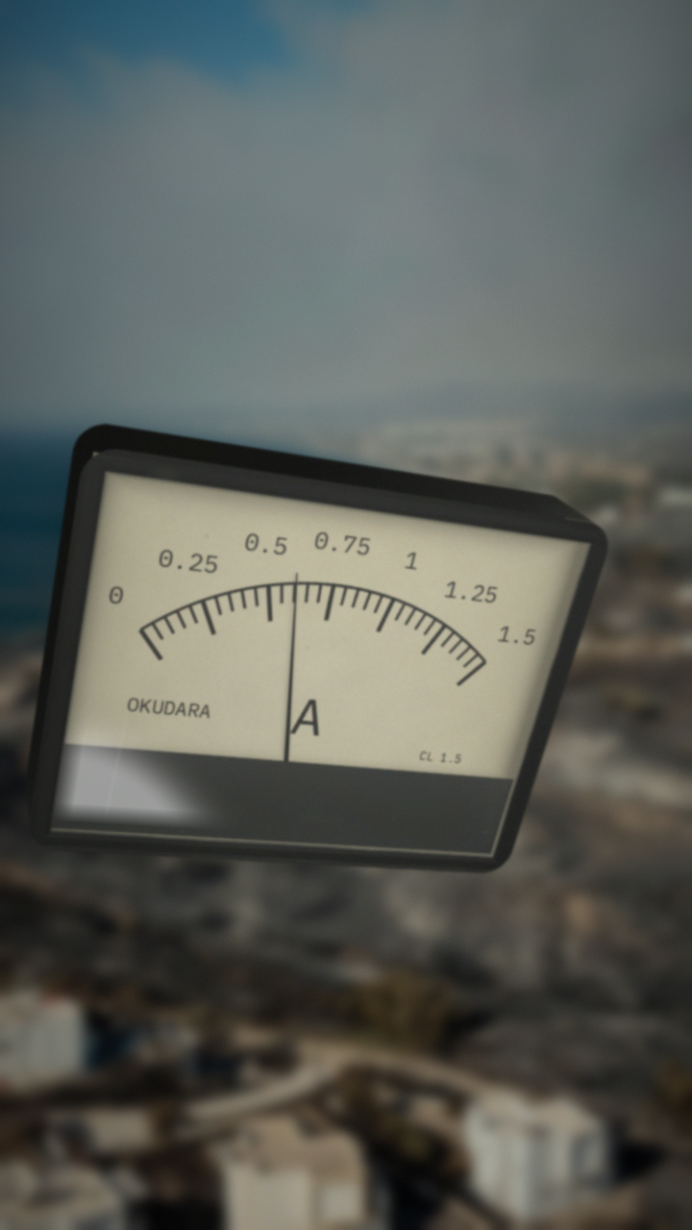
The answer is 0.6 A
